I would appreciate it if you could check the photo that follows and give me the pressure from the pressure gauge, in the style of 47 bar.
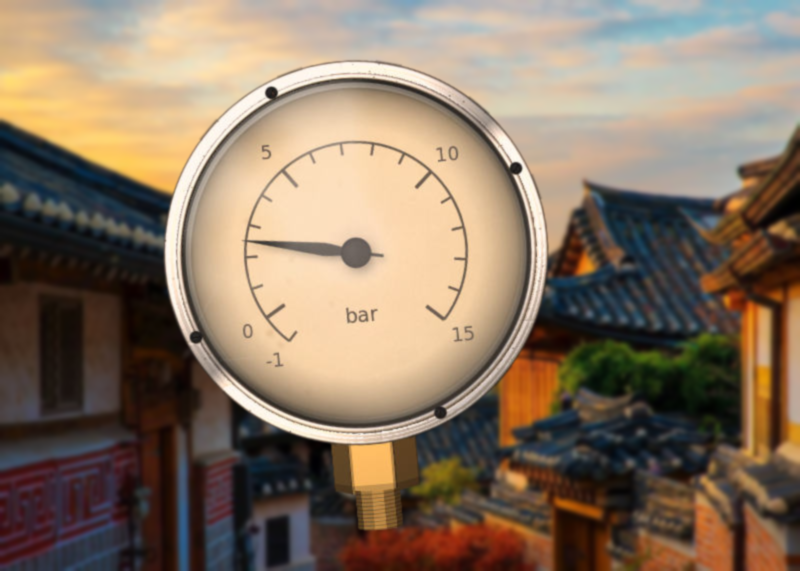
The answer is 2.5 bar
